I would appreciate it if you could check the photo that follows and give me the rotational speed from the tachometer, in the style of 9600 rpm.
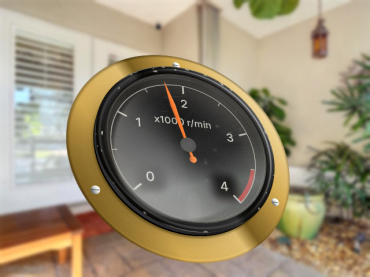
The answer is 1750 rpm
